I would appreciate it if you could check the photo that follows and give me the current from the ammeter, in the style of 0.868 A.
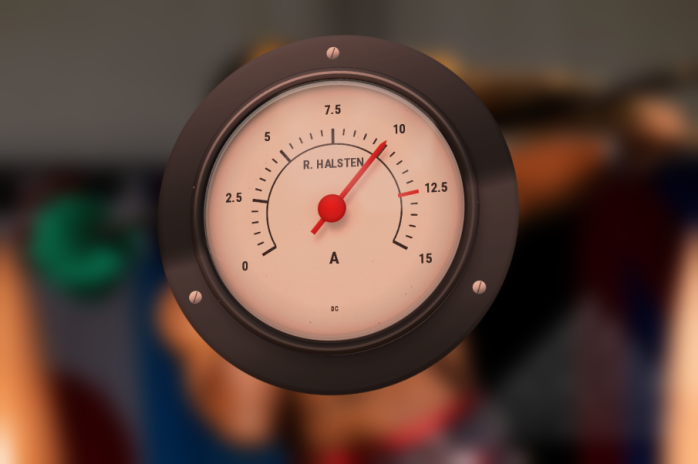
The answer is 10 A
